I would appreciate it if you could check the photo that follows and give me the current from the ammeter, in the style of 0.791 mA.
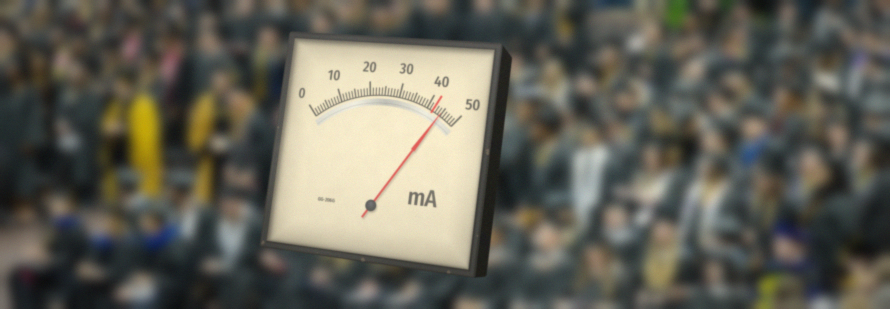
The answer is 45 mA
